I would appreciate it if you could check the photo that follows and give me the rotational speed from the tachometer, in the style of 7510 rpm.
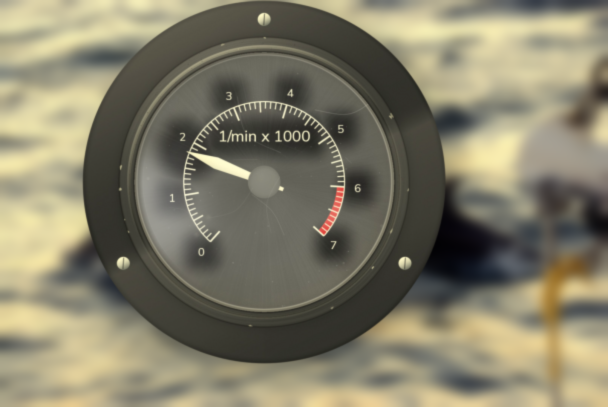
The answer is 1800 rpm
